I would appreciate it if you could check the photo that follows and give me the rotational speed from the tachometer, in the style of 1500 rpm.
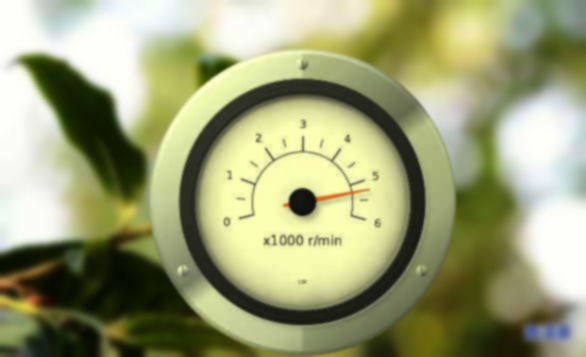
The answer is 5250 rpm
